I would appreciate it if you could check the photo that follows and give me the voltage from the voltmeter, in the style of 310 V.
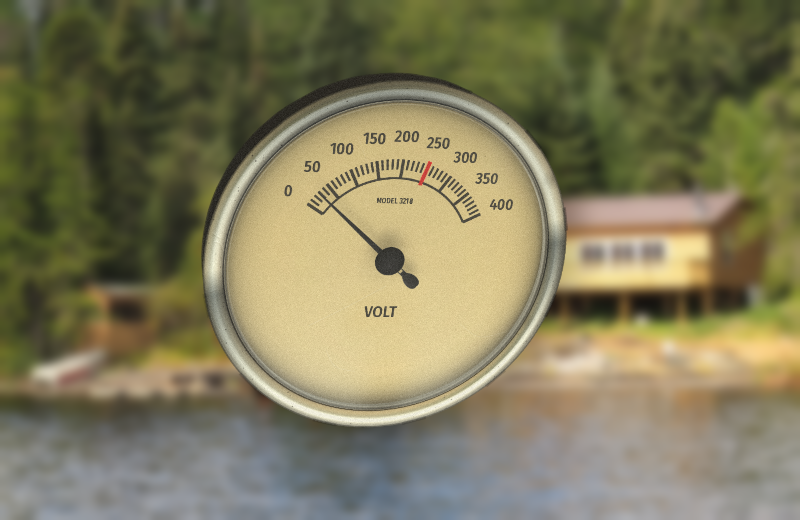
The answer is 30 V
